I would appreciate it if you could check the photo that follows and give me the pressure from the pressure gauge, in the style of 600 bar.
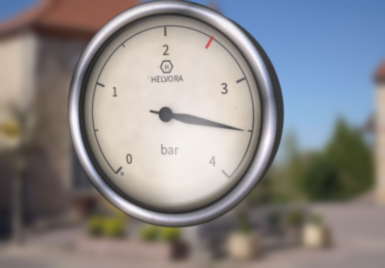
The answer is 3.5 bar
